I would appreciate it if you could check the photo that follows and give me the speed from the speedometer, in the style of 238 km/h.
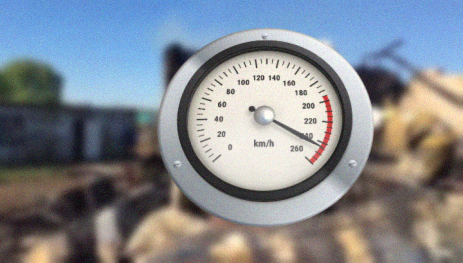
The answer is 245 km/h
